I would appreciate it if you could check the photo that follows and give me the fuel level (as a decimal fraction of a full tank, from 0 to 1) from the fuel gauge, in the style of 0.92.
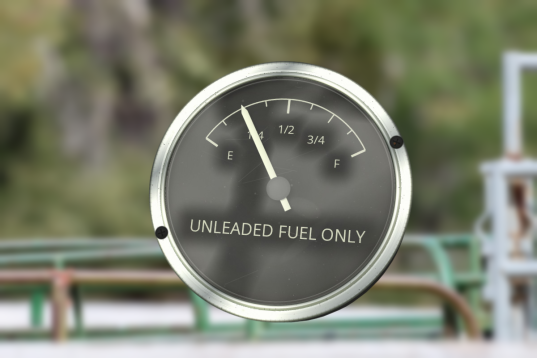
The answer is 0.25
